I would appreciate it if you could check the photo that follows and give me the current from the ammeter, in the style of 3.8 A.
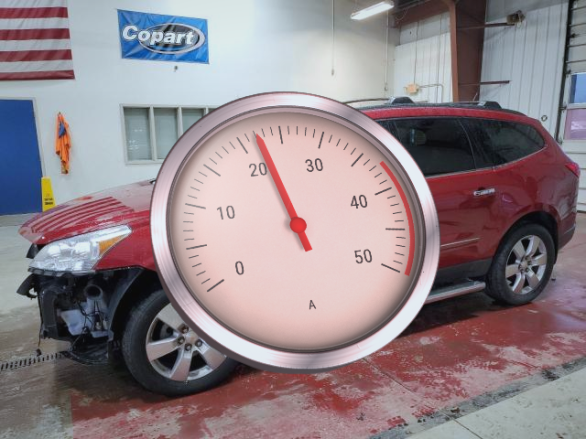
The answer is 22 A
